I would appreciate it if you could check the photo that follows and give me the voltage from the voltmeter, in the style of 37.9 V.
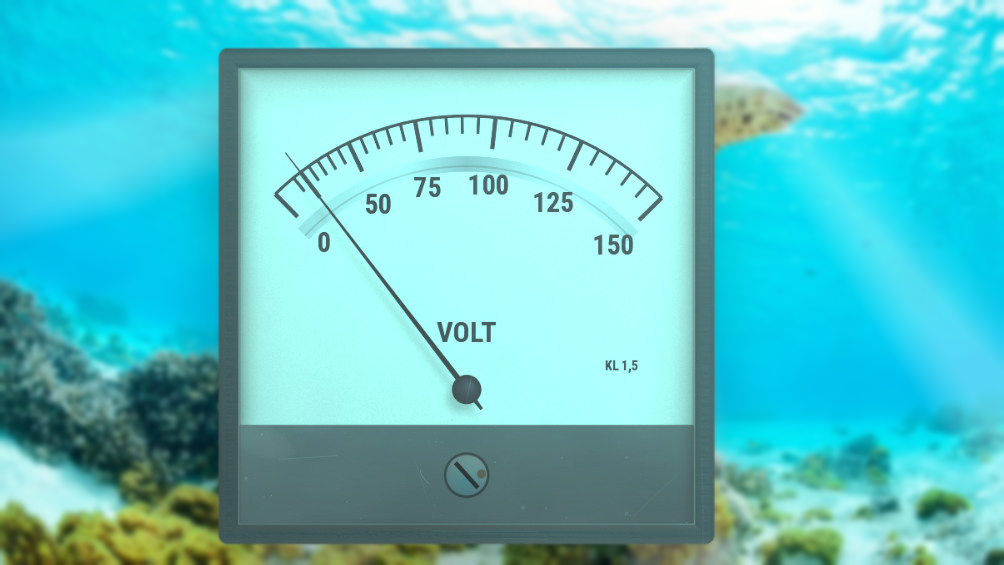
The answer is 25 V
